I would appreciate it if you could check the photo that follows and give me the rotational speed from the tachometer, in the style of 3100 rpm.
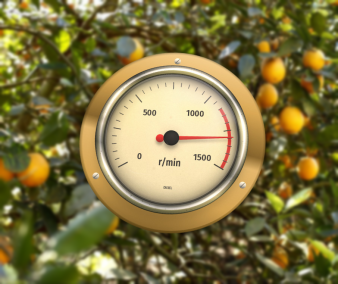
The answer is 1300 rpm
